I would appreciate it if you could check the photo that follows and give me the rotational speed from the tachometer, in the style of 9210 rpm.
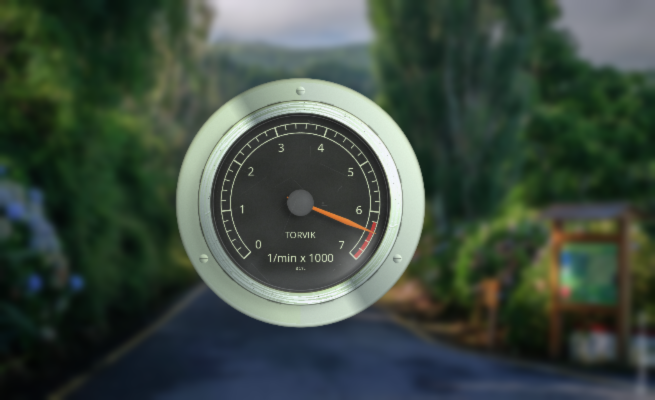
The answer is 6400 rpm
